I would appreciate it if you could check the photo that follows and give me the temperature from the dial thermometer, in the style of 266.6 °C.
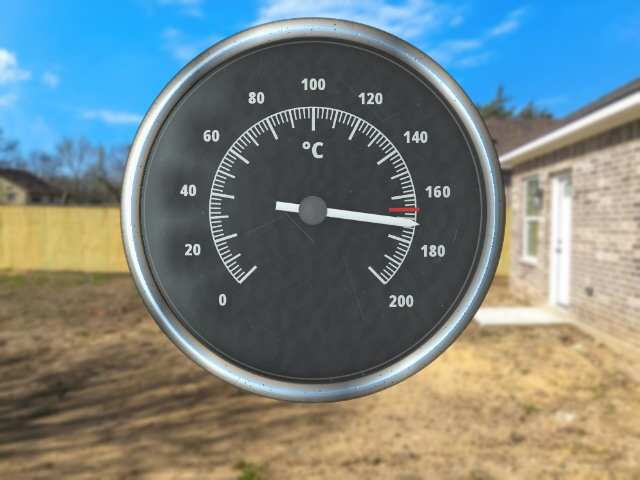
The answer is 172 °C
